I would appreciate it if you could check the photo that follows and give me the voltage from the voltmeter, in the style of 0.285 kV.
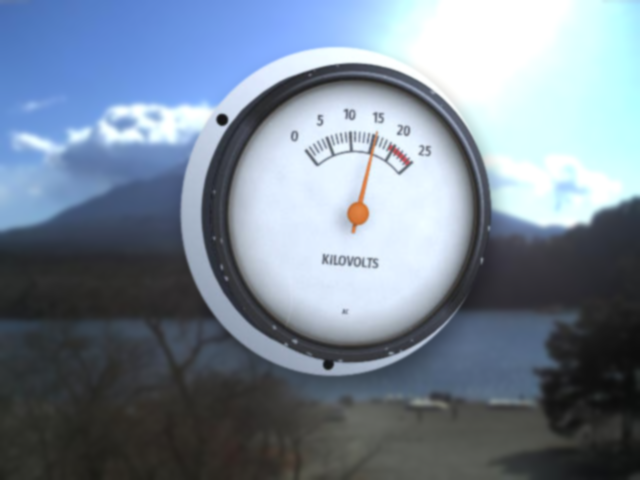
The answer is 15 kV
